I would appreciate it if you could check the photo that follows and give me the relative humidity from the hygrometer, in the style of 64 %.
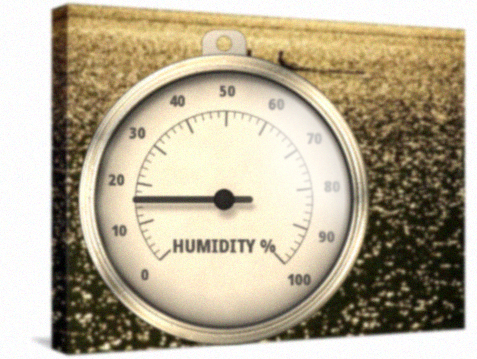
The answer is 16 %
